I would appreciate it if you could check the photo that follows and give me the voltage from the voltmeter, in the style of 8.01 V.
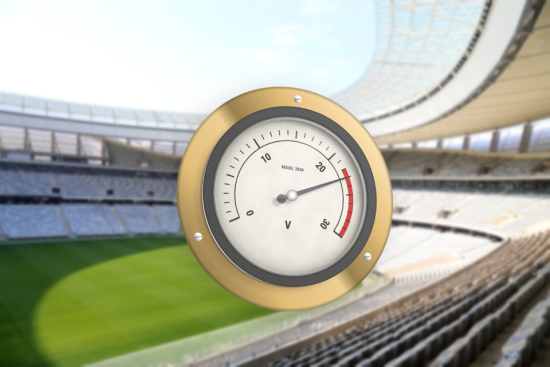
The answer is 23 V
